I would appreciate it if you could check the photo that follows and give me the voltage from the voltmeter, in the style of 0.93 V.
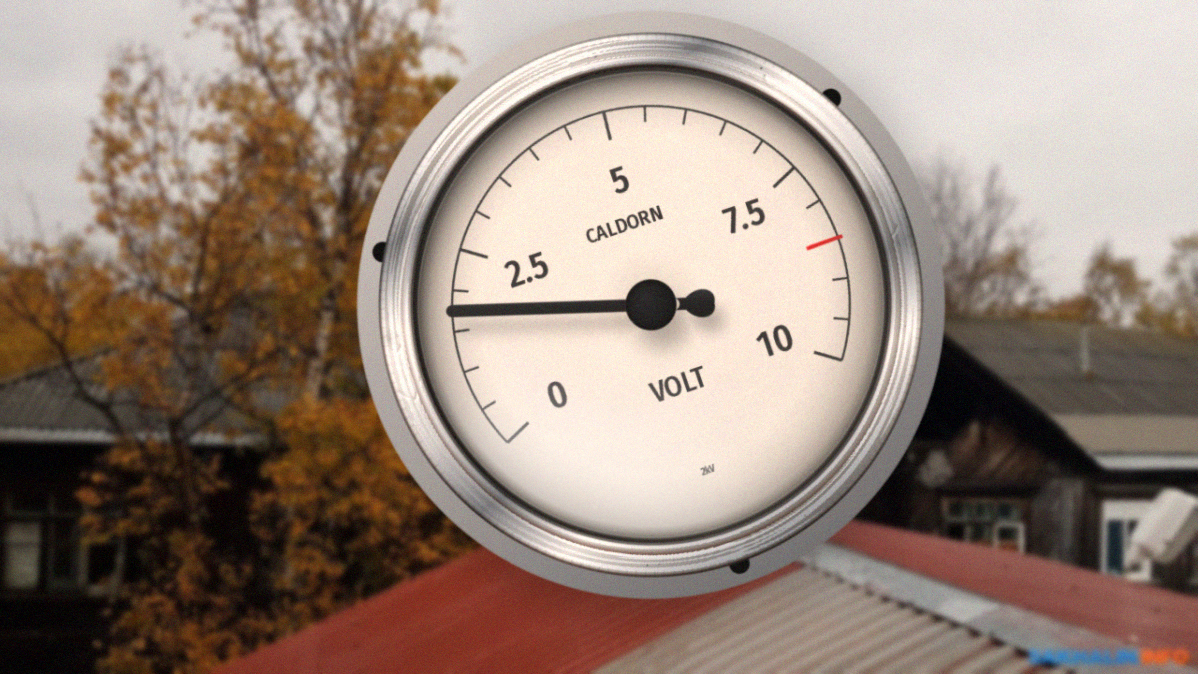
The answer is 1.75 V
